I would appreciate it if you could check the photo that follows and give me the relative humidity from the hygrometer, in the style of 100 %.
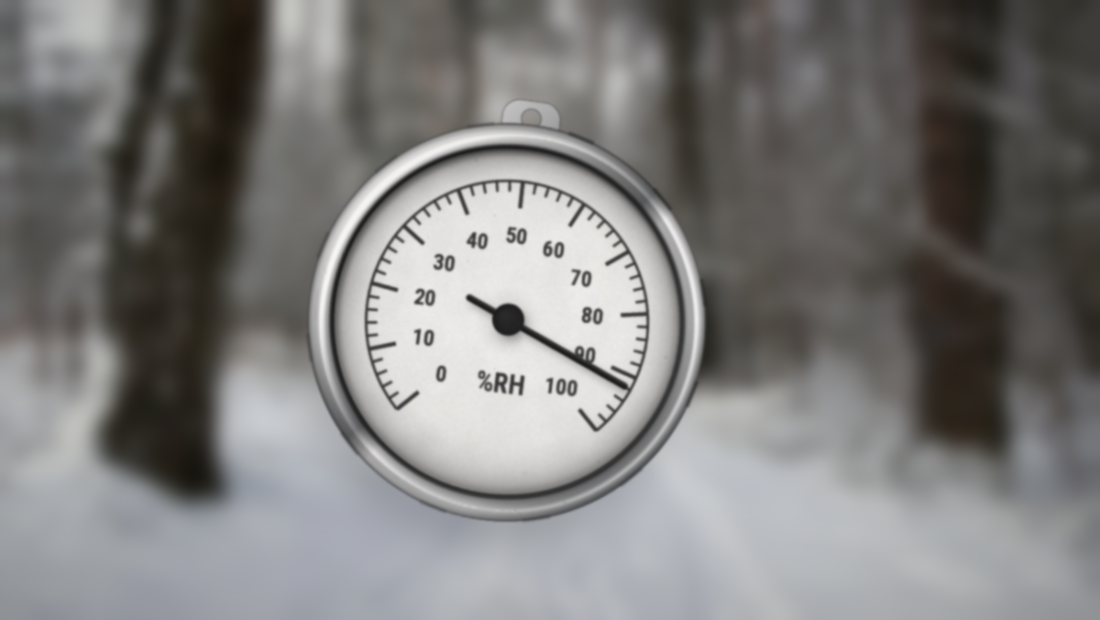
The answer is 92 %
